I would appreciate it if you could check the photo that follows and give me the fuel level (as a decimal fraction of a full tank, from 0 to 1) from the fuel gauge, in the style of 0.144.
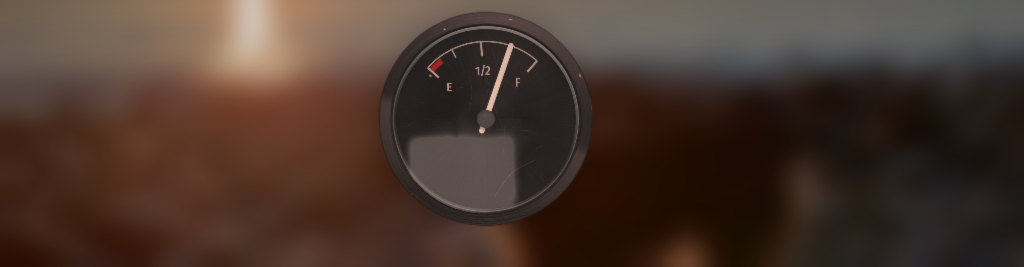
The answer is 0.75
